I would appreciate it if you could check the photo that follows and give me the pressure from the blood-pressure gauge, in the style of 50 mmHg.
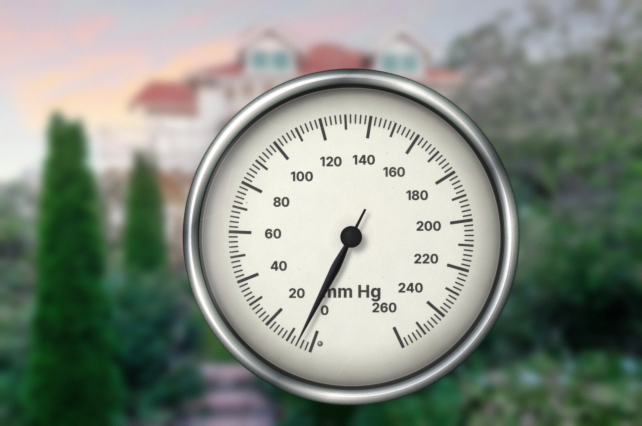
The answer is 6 mmHg
